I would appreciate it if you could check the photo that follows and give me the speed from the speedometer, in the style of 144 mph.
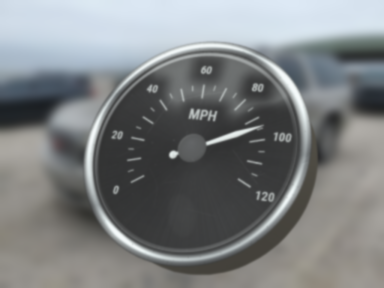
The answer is 95 mph
